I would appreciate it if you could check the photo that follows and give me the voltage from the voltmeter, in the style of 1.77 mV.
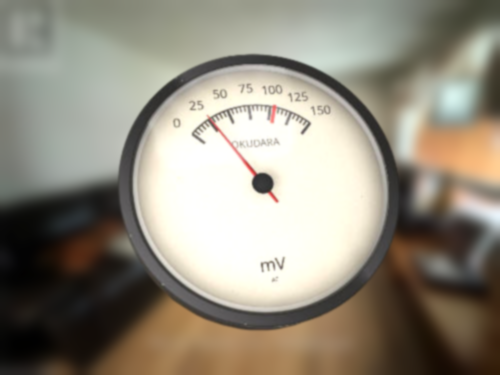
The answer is 25 mV
